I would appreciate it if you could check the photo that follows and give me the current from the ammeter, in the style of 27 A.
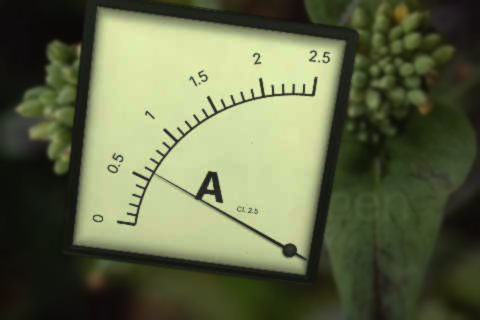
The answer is 0.6 A
